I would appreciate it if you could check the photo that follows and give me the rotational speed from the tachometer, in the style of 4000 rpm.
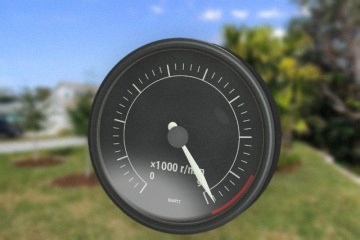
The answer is 8800 rpm
